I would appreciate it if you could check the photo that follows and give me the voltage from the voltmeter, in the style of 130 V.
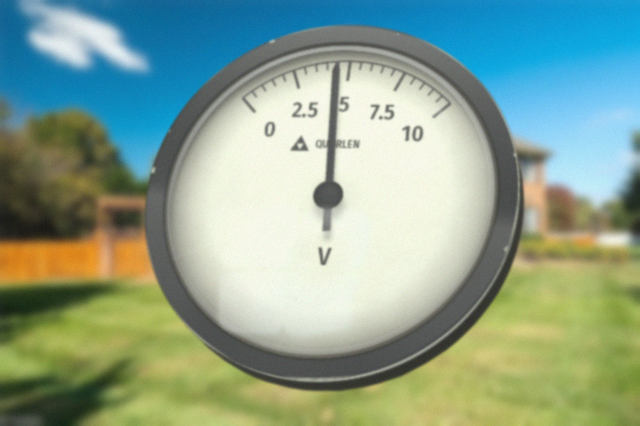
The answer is 4.5 V
